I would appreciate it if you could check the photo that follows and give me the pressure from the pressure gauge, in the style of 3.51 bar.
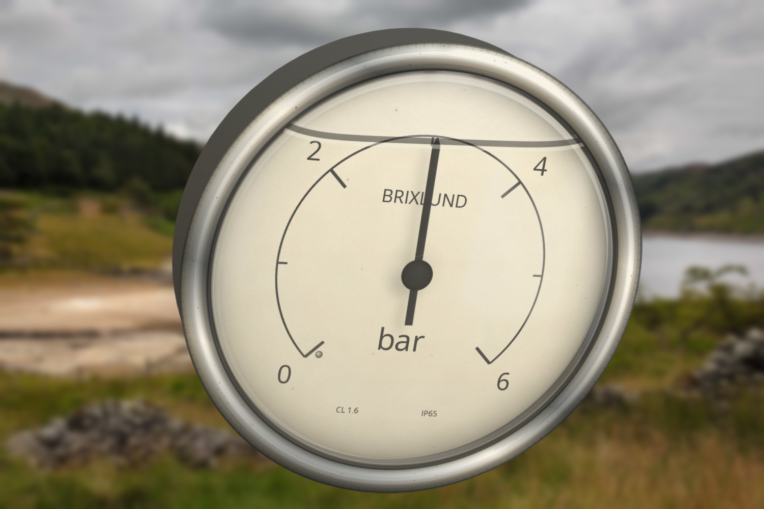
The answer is 3 bar
